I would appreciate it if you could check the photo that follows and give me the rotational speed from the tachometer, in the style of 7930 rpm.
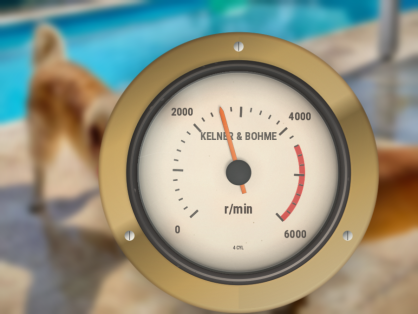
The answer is 2600 rpm
